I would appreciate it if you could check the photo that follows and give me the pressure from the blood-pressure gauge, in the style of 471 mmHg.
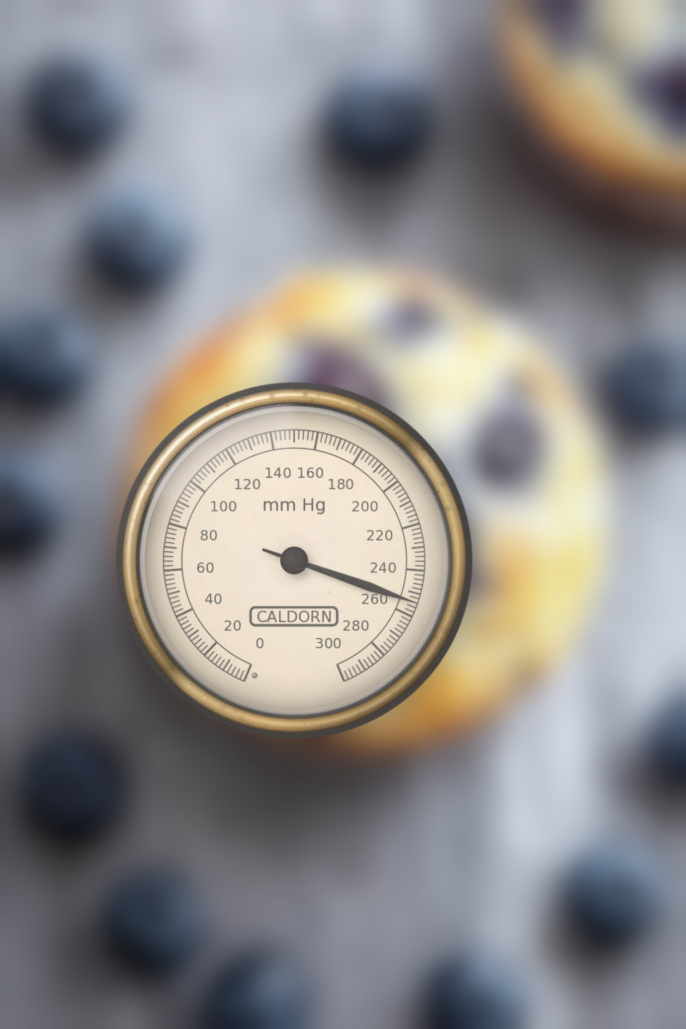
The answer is 254 mmHg
